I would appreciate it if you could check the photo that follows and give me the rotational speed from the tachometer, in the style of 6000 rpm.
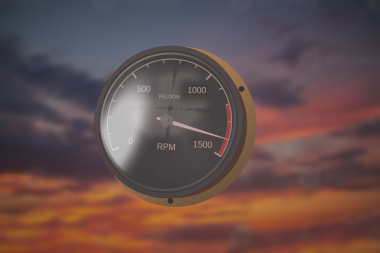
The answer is 1400 rpm
